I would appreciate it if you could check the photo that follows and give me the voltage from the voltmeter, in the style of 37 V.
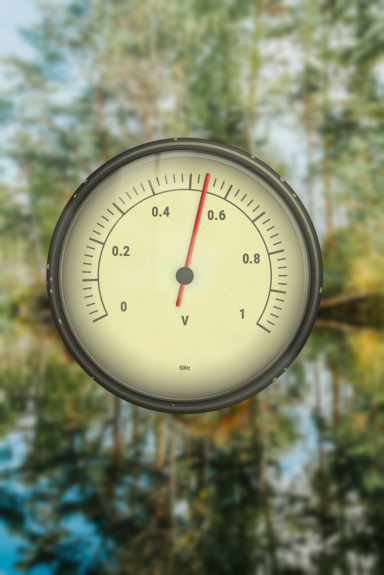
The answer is 0.54 V
